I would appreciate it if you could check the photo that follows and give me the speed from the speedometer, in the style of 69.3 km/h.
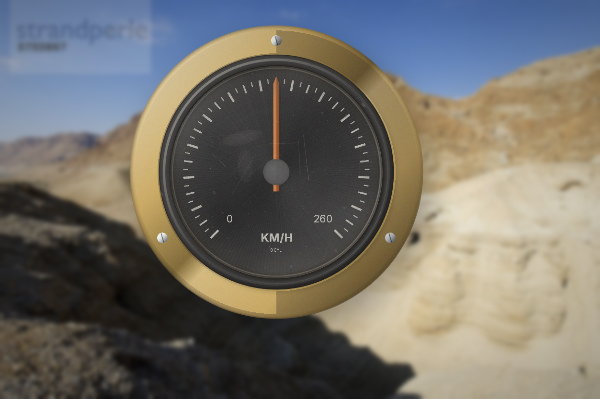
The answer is 130 km/h
